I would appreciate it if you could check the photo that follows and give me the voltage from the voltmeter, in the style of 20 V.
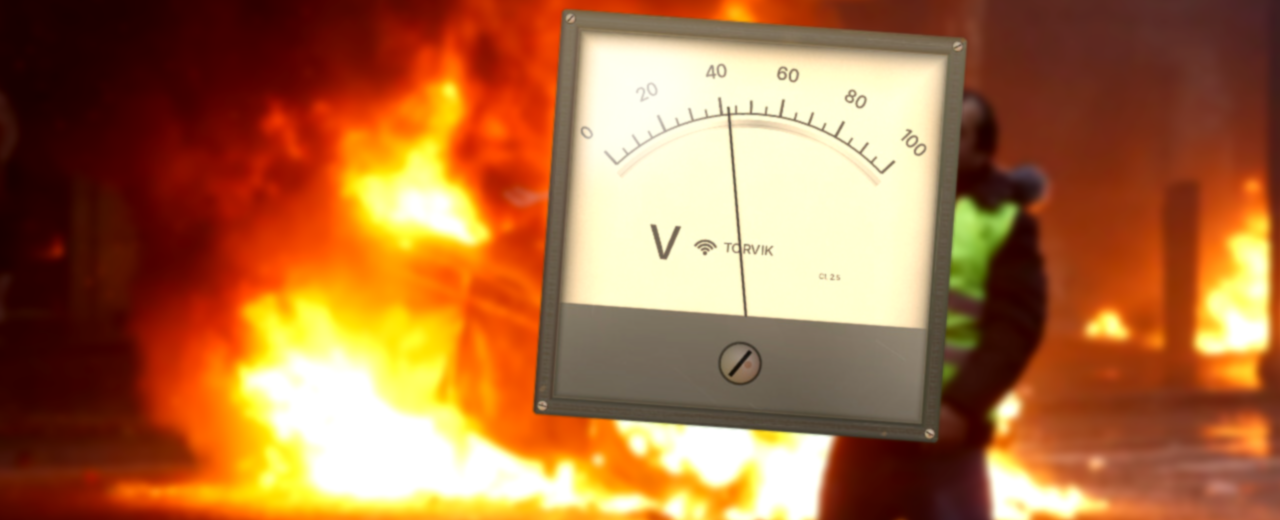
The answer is 42.5 V
